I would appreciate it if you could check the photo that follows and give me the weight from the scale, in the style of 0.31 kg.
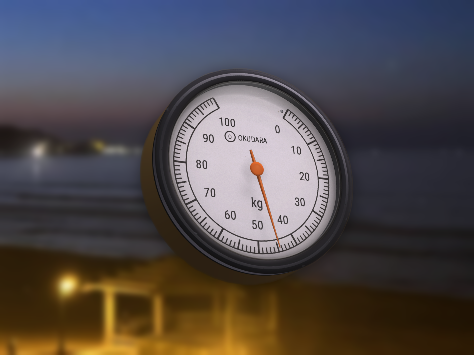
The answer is 45 kg
